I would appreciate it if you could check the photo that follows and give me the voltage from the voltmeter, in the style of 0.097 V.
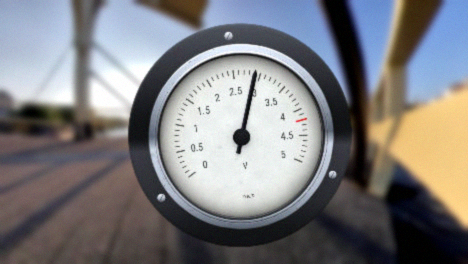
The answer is 2.9 V
